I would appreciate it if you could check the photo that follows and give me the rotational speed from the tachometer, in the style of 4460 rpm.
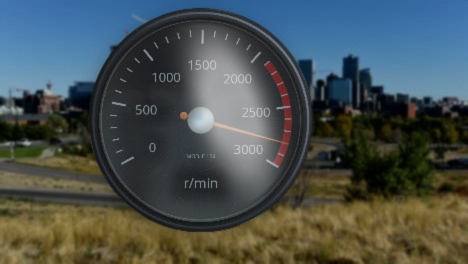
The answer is 2800 rpm
